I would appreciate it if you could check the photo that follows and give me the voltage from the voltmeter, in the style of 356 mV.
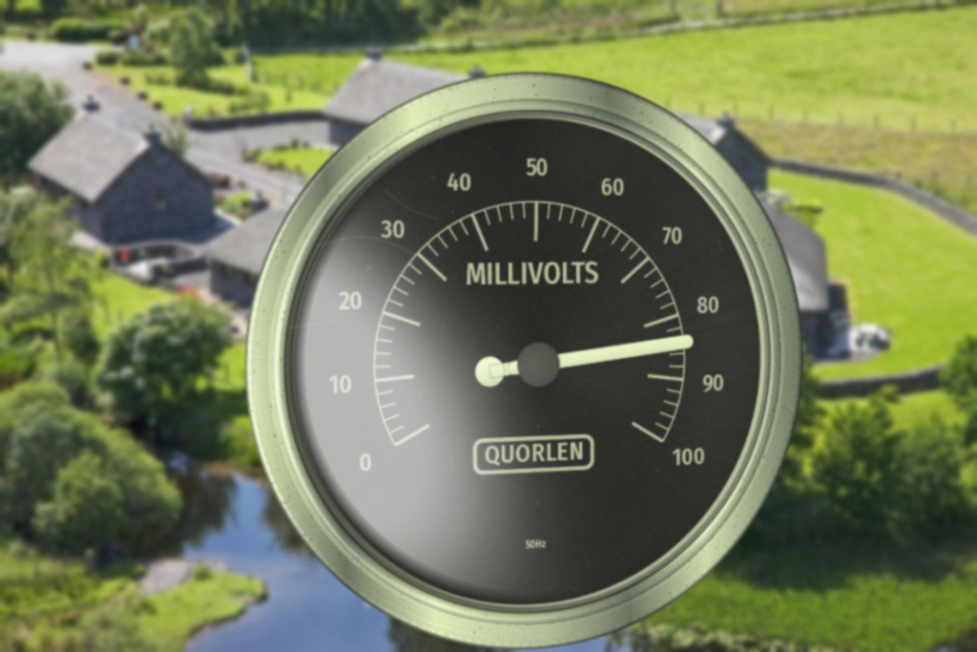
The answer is 84 mV
